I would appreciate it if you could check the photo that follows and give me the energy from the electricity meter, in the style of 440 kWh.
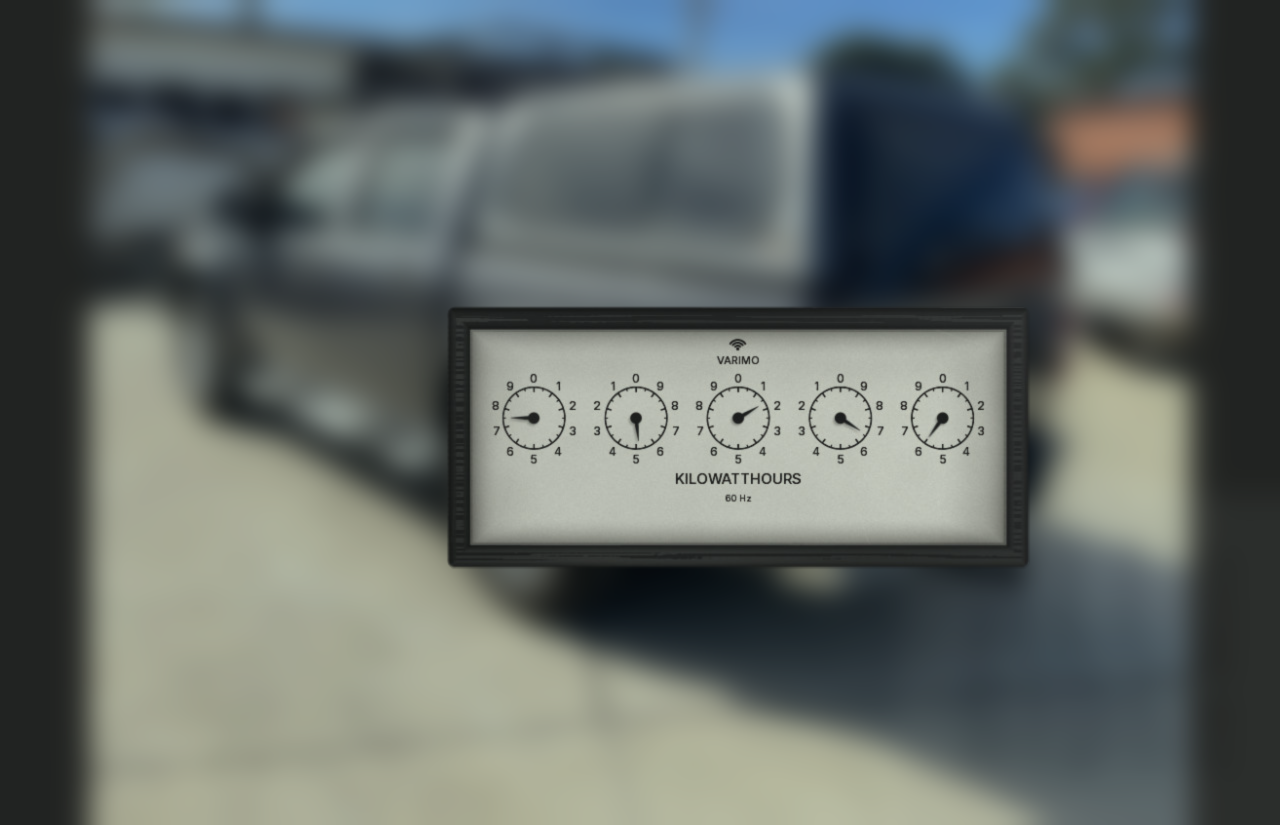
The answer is 75166 kWh
